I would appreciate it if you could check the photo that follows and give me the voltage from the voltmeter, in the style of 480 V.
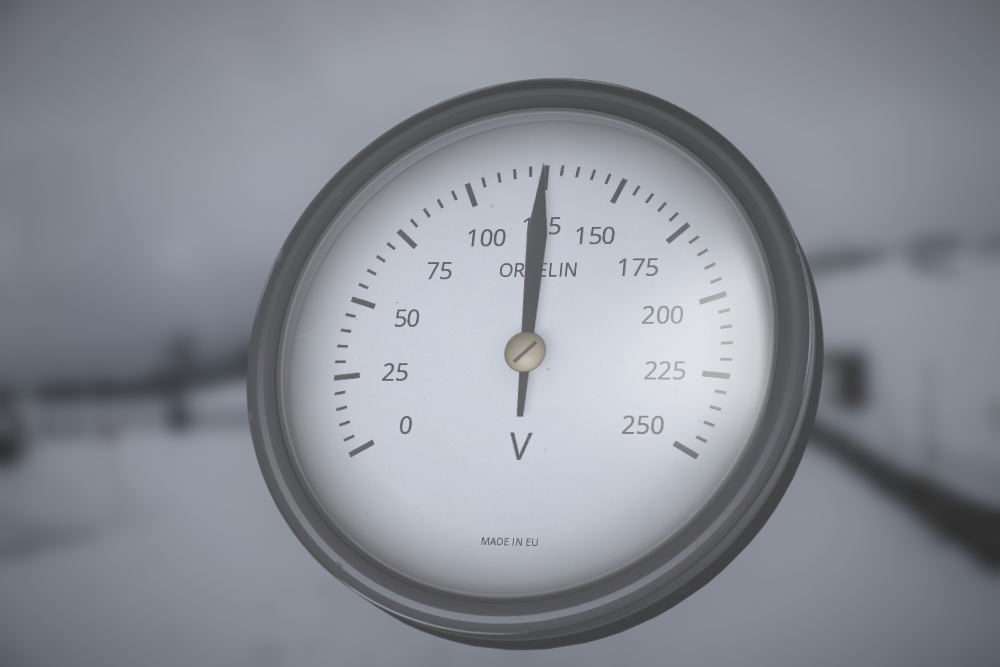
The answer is 125 V
